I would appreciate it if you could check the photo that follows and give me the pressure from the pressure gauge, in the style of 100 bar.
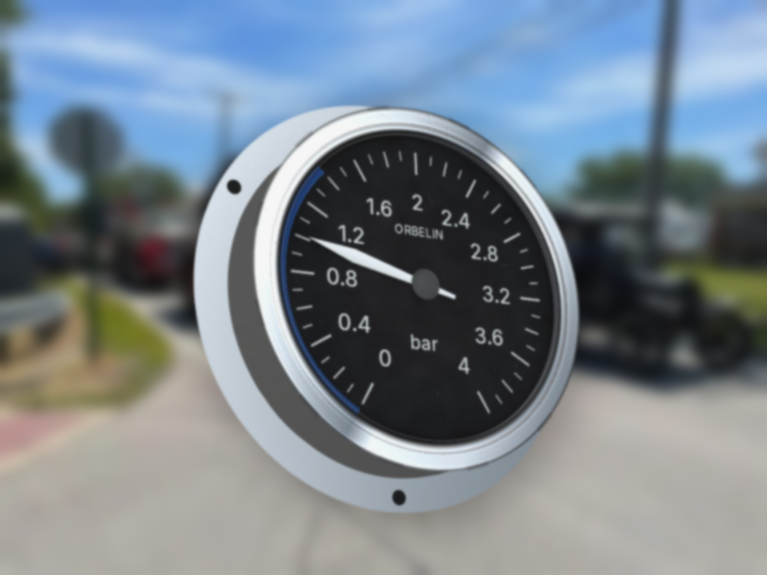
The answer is 1 bar
